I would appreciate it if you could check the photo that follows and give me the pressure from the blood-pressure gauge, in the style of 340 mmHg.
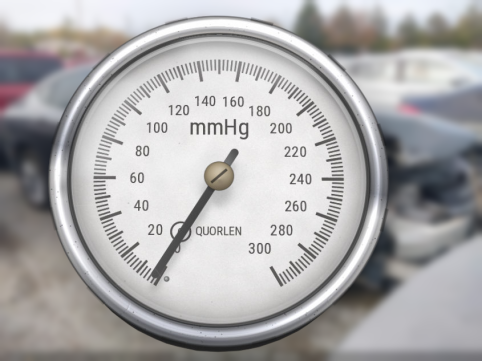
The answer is 2 mmHg
